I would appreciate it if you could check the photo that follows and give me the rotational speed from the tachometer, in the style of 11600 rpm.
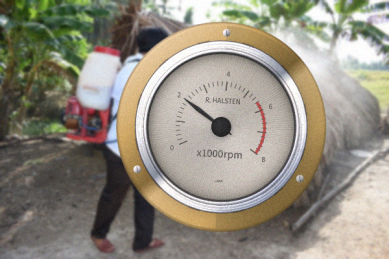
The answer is 2000 rpm
